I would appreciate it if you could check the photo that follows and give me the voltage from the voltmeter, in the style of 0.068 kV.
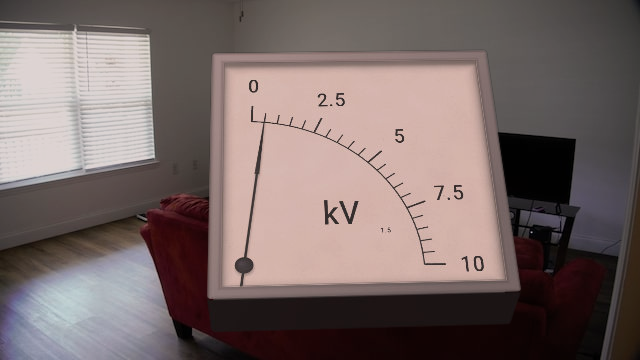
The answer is 0.5 kV
